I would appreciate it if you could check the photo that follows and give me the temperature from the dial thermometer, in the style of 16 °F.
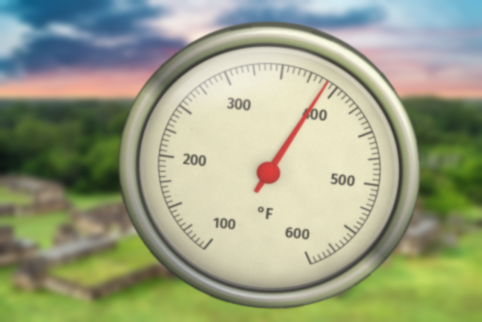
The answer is 390 °F
